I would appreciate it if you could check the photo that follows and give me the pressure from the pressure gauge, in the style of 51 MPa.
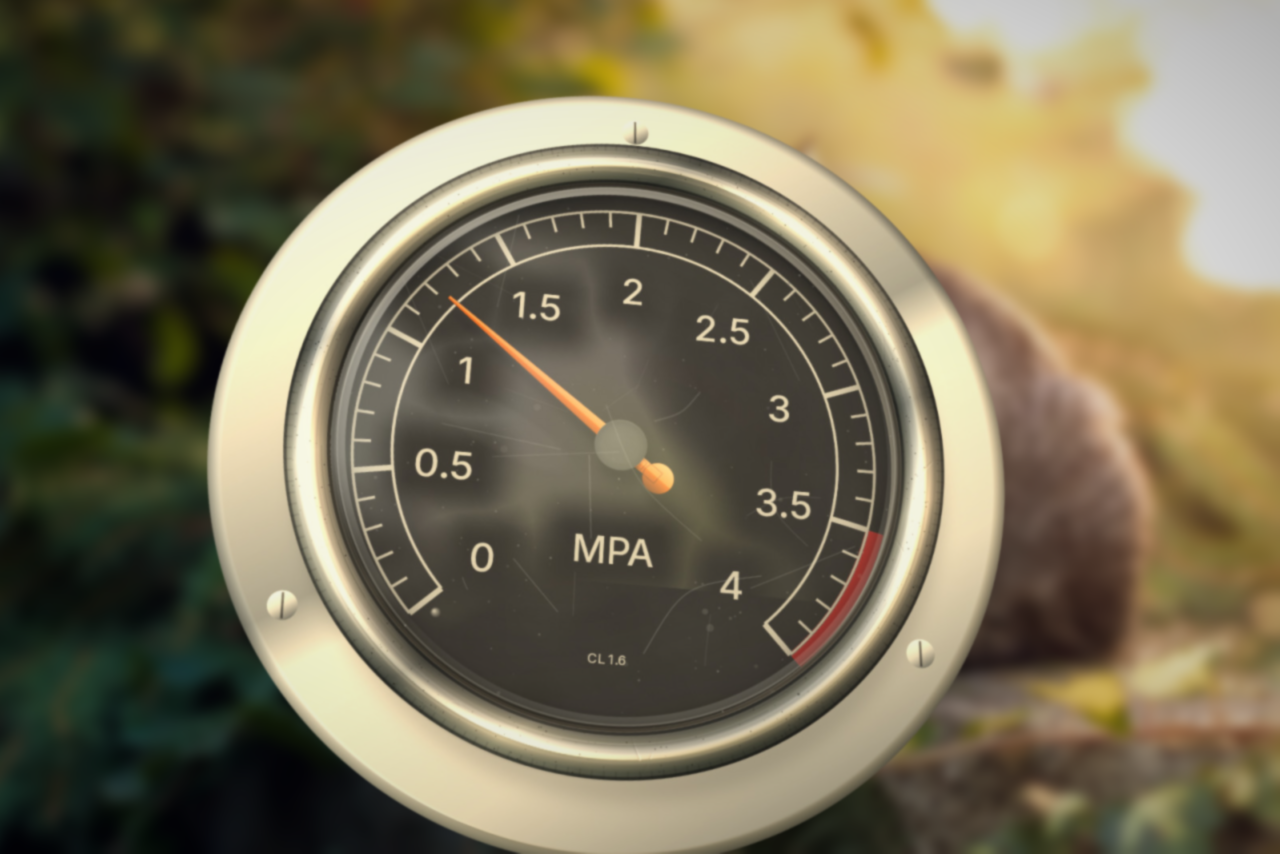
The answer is 1.2 MPa
